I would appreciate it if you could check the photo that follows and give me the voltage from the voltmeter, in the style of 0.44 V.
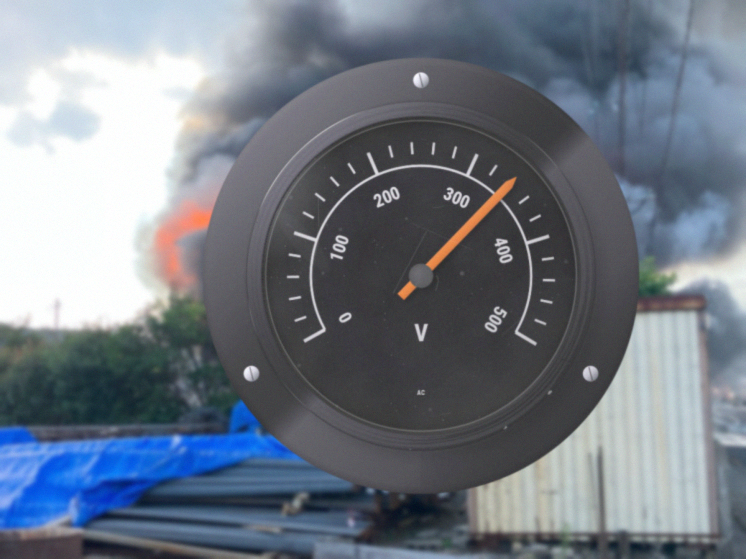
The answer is 340 V
